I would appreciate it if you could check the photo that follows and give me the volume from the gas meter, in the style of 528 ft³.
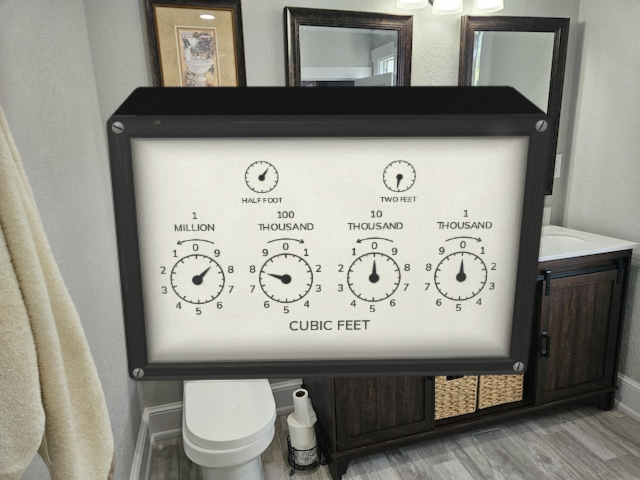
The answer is 880000 ft³
